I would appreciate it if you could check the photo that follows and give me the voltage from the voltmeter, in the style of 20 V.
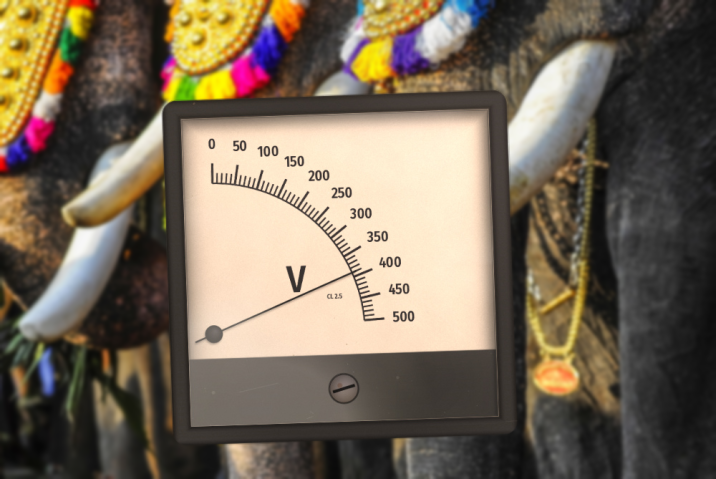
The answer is 390 V
